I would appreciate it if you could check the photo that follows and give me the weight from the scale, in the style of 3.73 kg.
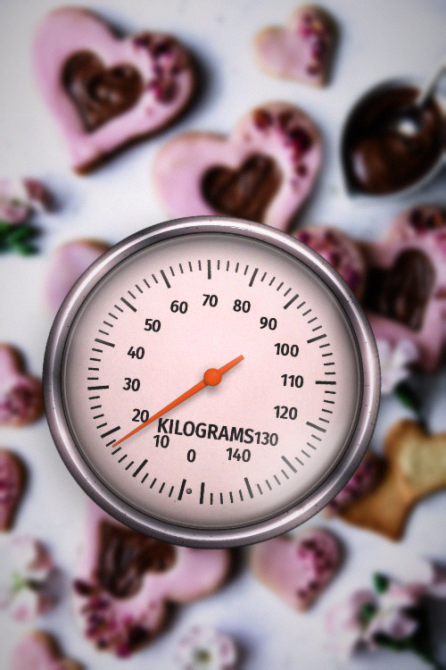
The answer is 17 kg
